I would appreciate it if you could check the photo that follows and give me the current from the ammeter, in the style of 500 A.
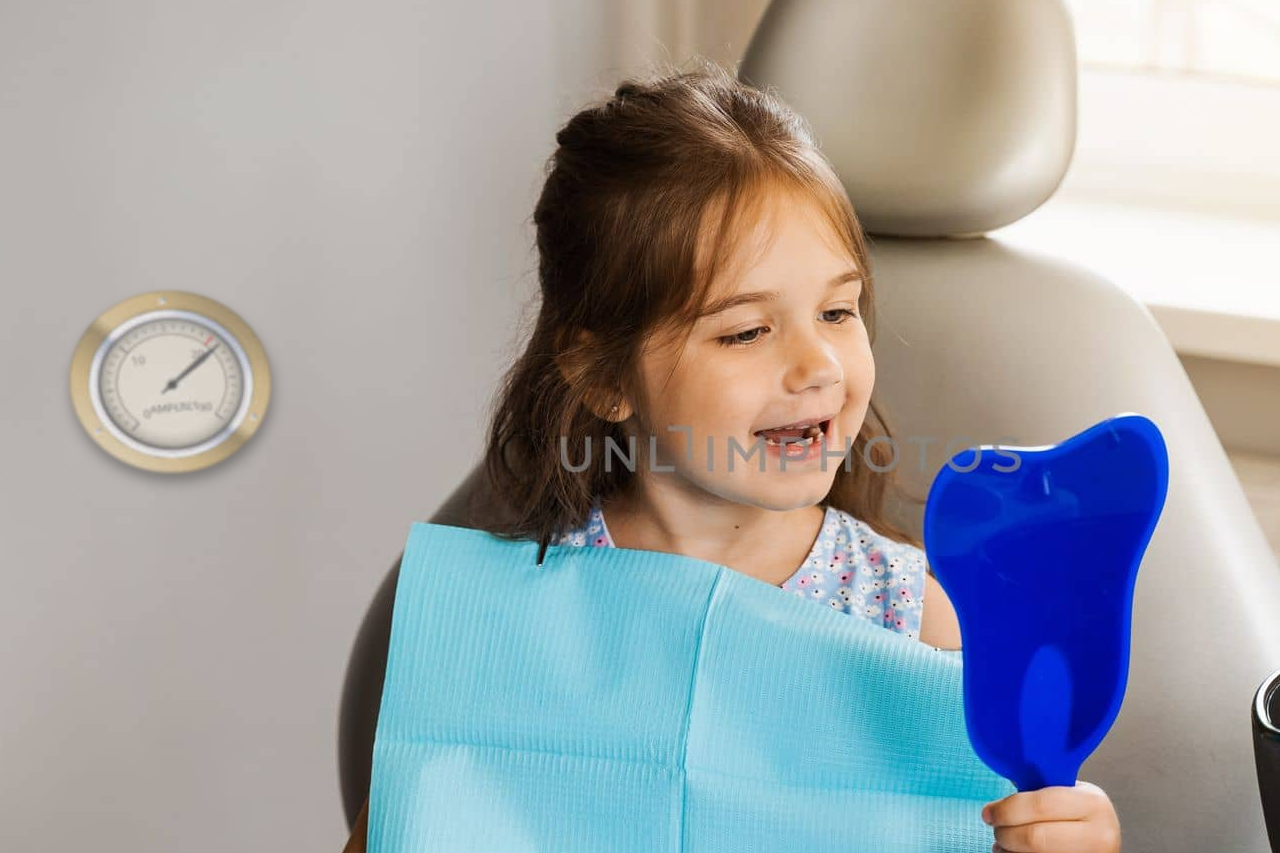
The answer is 21 A
